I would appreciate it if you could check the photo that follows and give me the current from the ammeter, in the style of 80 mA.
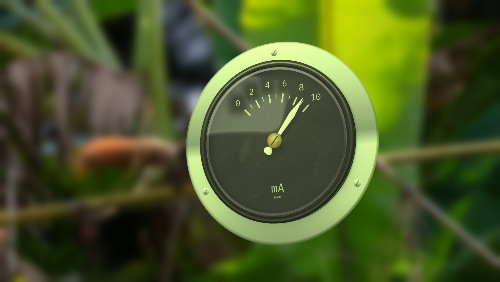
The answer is 9 mA
